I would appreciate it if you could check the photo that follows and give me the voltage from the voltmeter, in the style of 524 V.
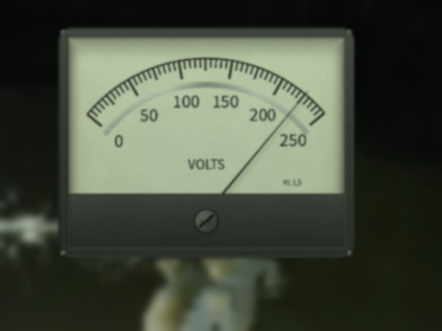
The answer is 225 V
